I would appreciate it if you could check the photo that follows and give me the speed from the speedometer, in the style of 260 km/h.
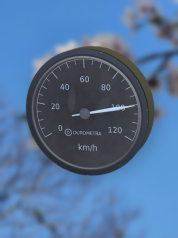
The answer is 100 km/h
